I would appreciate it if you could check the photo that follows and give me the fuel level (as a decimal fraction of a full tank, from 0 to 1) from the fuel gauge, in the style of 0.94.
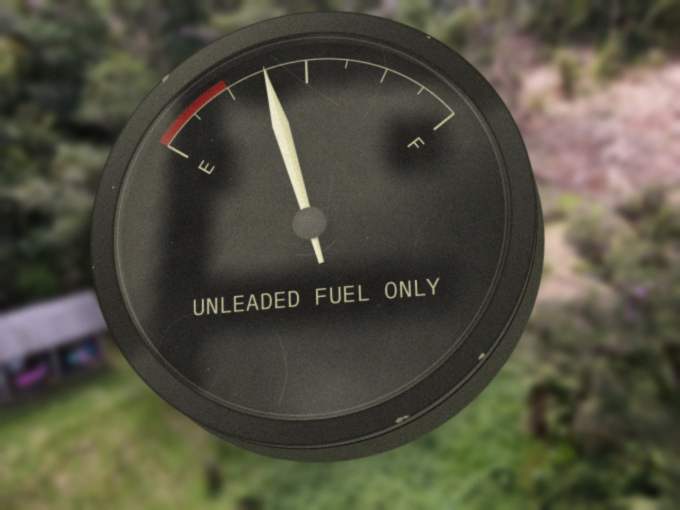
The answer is 0.375
